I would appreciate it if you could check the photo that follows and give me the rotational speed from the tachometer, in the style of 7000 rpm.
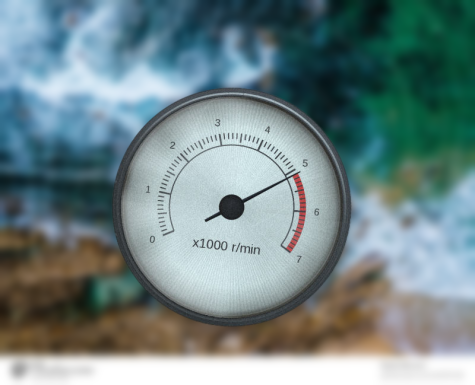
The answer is 5100 rpm
